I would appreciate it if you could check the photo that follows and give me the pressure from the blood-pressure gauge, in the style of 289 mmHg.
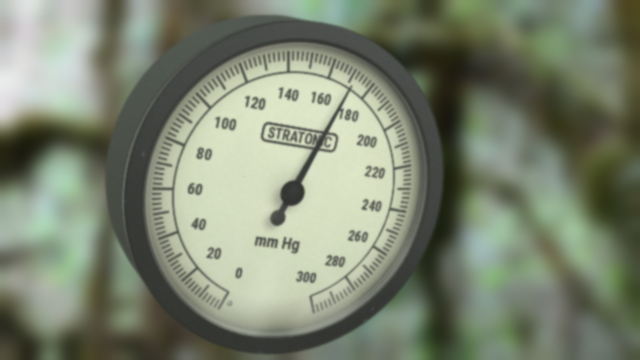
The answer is 170 mmHg
